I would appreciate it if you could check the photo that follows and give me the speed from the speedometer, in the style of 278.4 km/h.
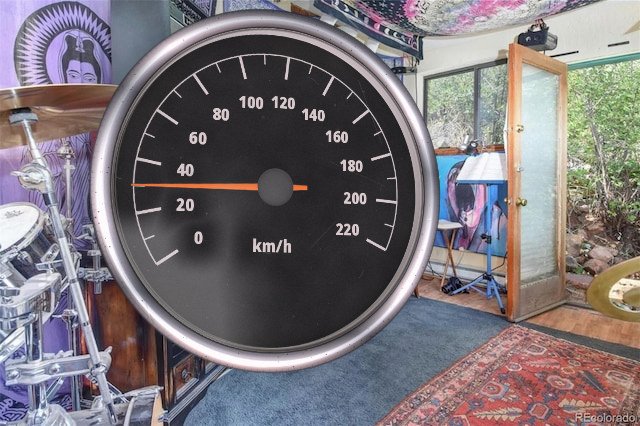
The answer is 30 km/h
